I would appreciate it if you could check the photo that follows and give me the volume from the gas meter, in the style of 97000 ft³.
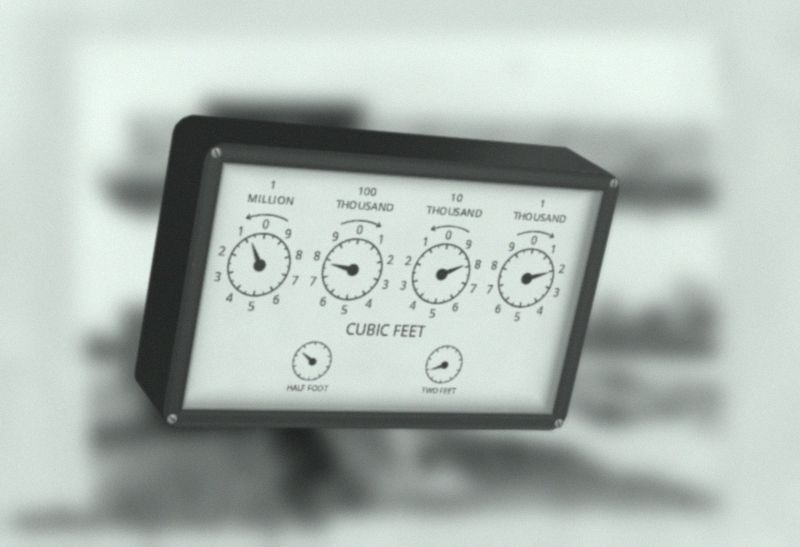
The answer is 78200 ft³
